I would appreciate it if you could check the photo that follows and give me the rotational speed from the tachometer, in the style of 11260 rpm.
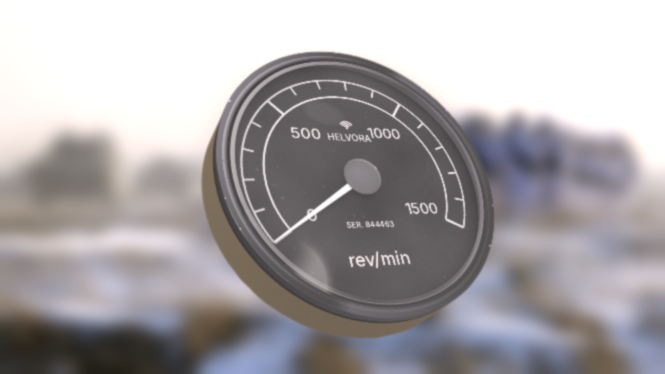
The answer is 0 rpm
